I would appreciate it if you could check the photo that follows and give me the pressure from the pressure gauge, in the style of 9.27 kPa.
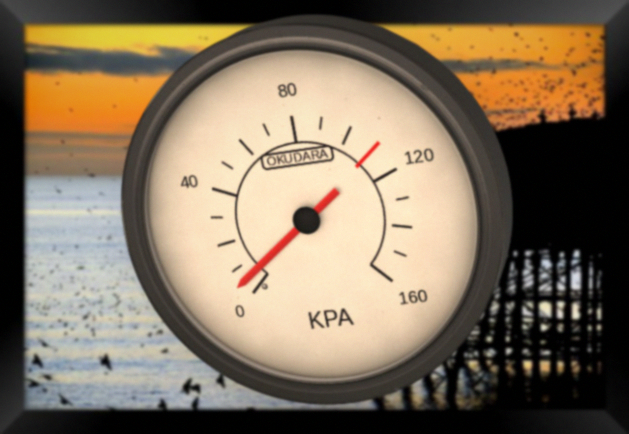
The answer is 5 kPa
